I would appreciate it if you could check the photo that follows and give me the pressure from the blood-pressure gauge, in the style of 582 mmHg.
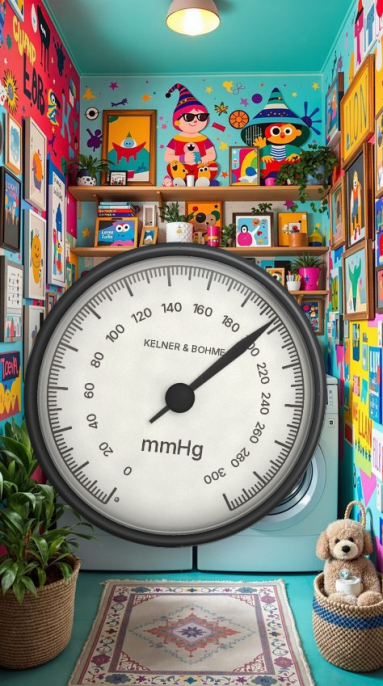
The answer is 196 mmHg
